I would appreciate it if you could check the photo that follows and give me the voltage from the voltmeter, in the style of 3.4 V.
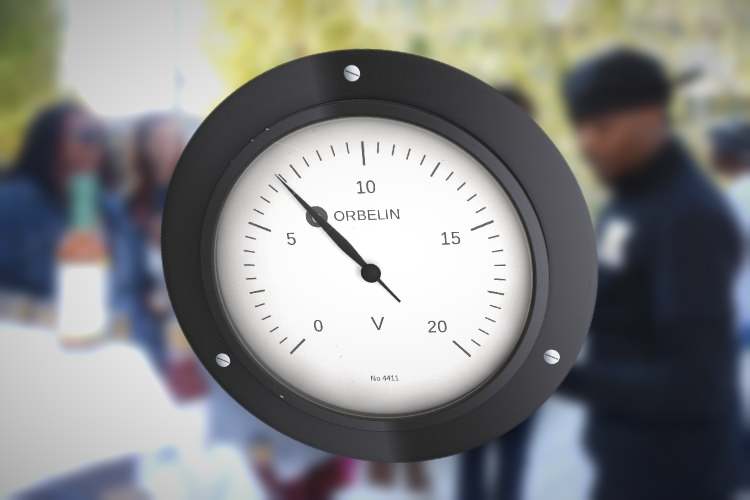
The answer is 7 V
